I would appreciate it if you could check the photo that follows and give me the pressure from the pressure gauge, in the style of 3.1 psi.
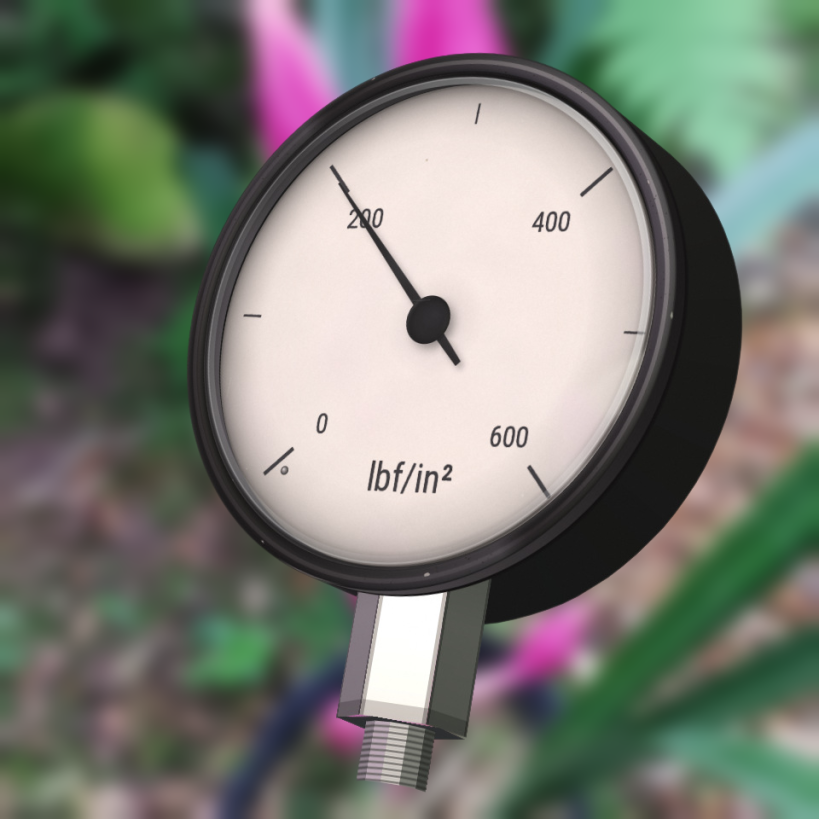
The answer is 200 psi
